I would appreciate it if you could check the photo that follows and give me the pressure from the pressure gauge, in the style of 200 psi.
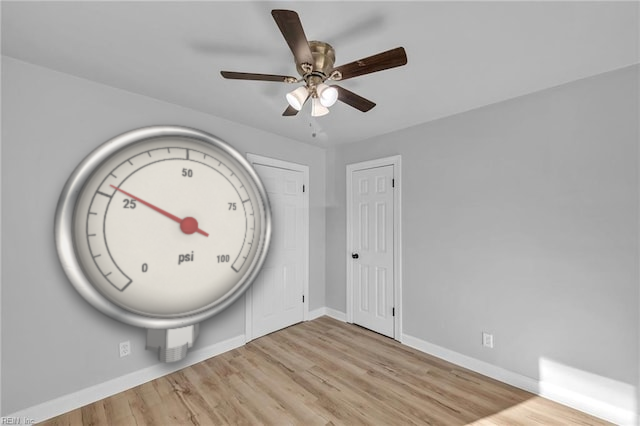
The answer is 27.5 psi
